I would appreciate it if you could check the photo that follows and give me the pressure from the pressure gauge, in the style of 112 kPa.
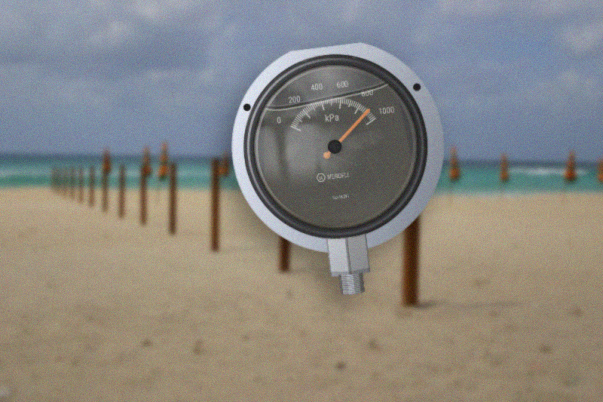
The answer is 900 kPa
